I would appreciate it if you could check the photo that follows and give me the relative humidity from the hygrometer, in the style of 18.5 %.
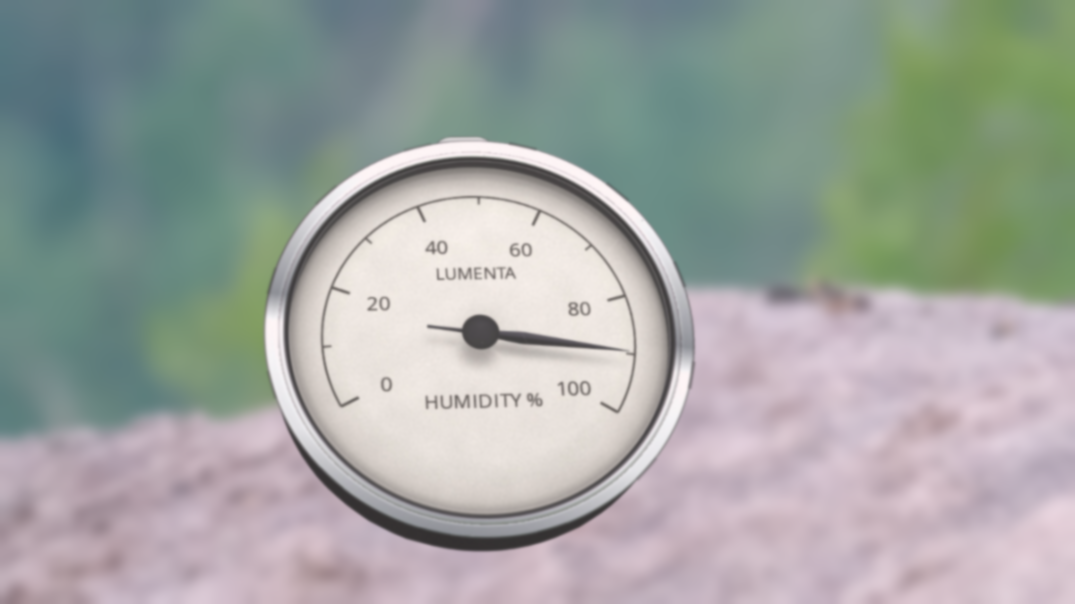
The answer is 90 %
